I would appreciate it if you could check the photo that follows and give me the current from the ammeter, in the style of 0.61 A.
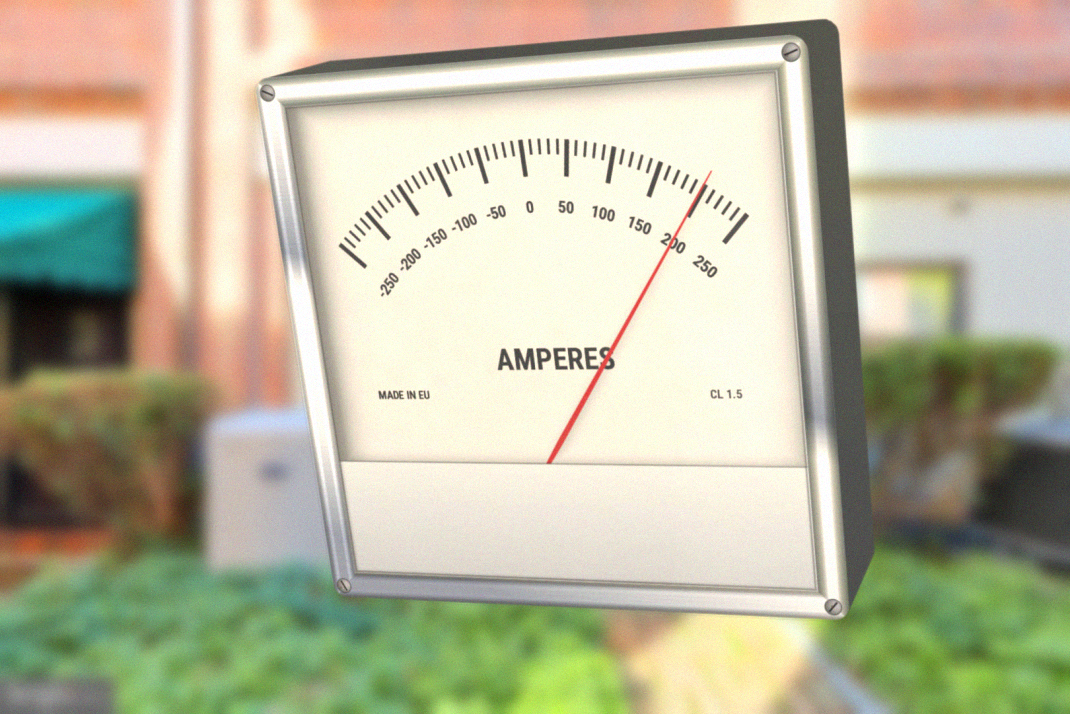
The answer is 200 A
